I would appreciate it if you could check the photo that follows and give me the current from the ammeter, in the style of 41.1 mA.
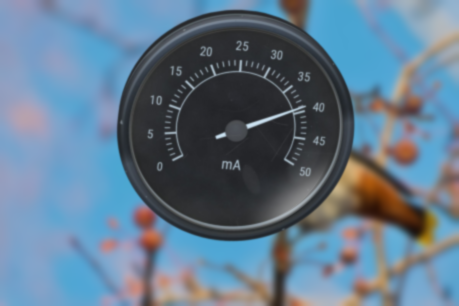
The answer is 39 mA
